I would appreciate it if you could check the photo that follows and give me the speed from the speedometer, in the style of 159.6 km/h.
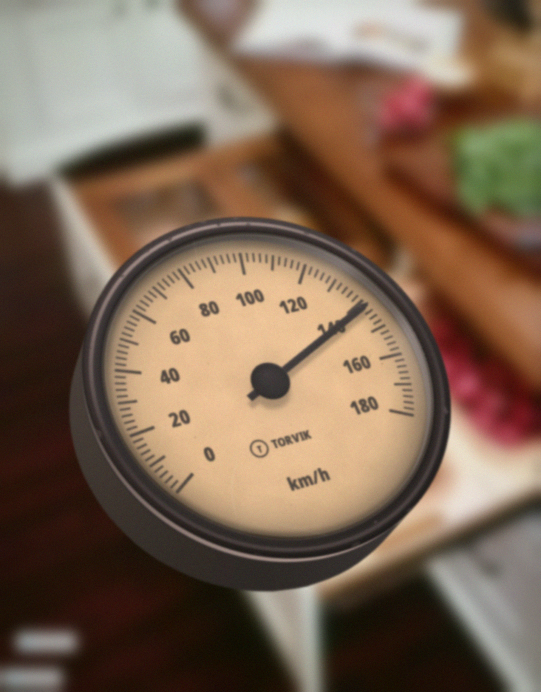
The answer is 142 km/h
